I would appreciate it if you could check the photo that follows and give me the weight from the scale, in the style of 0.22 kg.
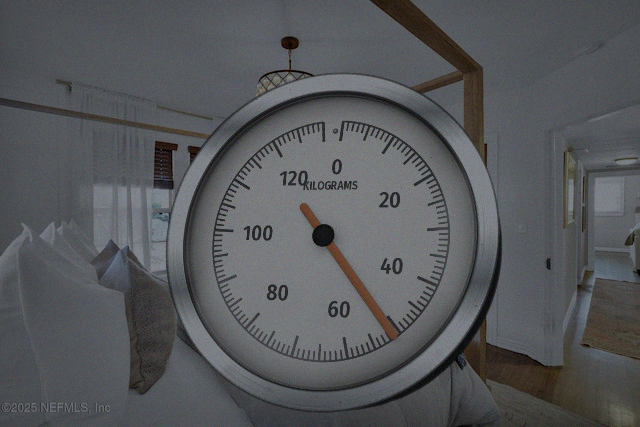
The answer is 51 kg
